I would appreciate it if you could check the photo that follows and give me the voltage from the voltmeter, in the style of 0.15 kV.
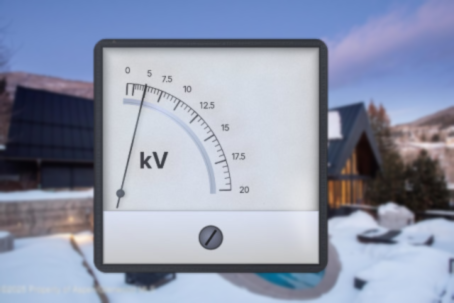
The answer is 5 kV
